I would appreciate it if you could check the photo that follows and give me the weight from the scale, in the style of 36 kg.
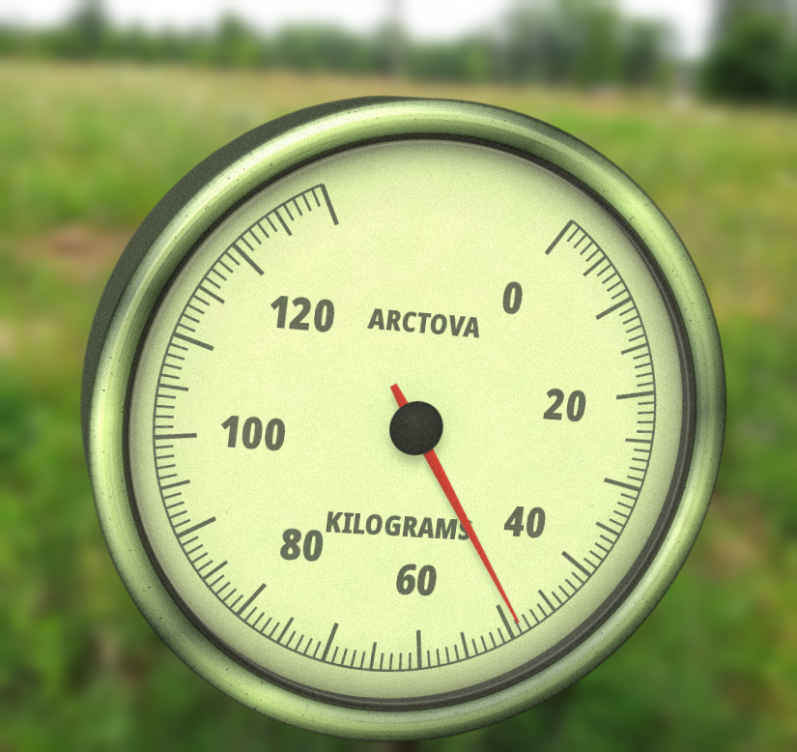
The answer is 49 kg
